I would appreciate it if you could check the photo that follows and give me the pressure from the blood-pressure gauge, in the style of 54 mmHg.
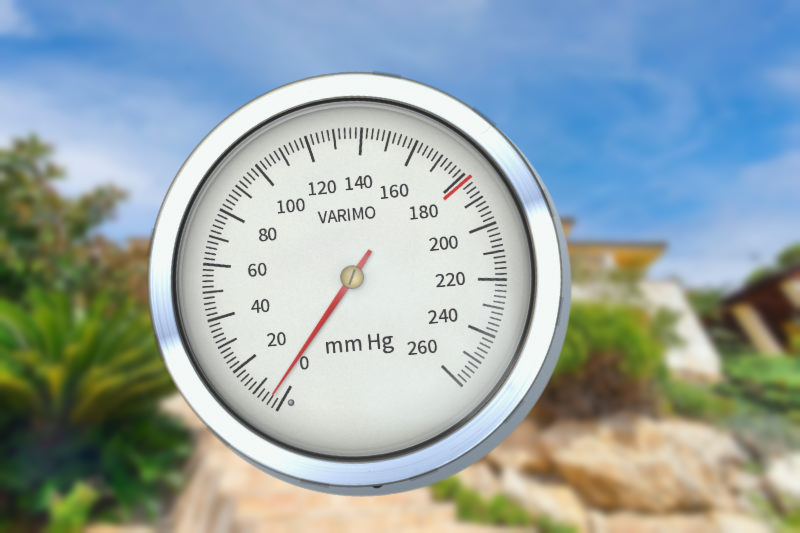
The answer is 4 mmHg
